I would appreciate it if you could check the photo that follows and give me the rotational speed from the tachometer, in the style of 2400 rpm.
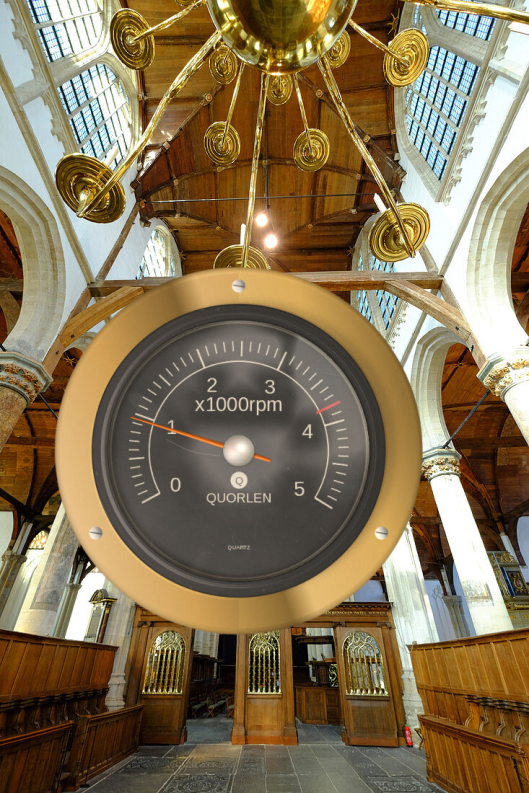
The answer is 950 rpm
